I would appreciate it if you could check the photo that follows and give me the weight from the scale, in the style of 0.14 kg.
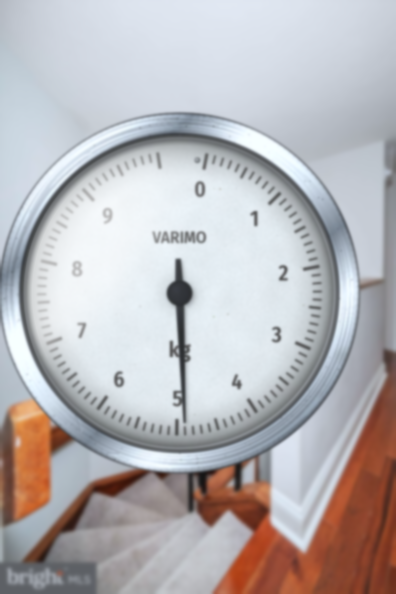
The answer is 4.9 kg
